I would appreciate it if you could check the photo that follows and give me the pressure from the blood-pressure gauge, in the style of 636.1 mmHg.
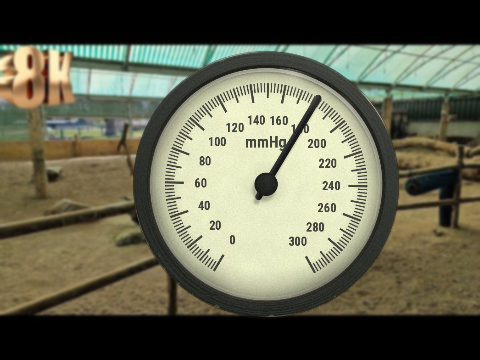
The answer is 180 mmHg
